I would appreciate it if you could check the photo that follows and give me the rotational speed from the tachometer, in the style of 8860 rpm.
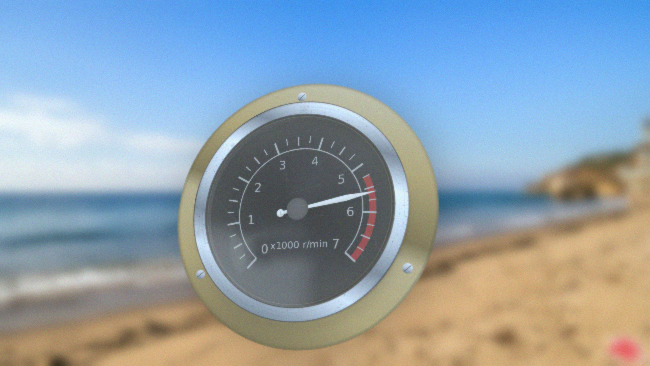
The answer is 5625 rpm
